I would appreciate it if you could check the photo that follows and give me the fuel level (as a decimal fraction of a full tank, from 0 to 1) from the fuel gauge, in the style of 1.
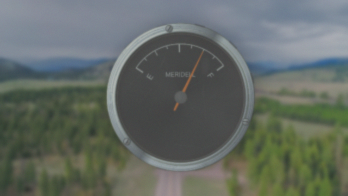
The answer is 0.75
